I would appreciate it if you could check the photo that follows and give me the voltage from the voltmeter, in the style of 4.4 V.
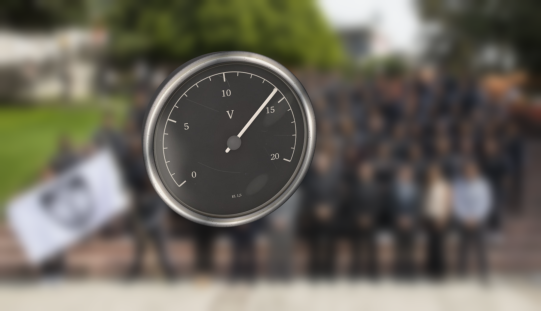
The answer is 14 V
